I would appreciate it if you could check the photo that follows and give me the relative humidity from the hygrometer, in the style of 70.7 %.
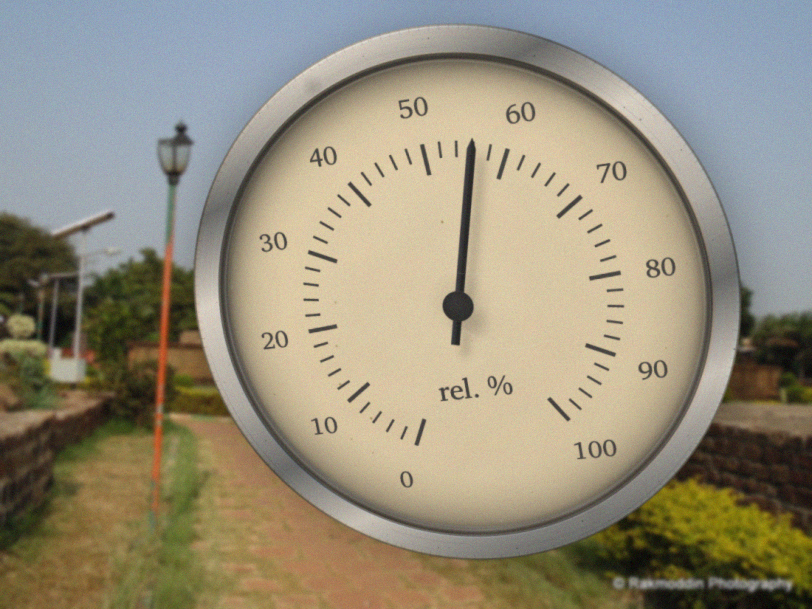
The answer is 56 %
